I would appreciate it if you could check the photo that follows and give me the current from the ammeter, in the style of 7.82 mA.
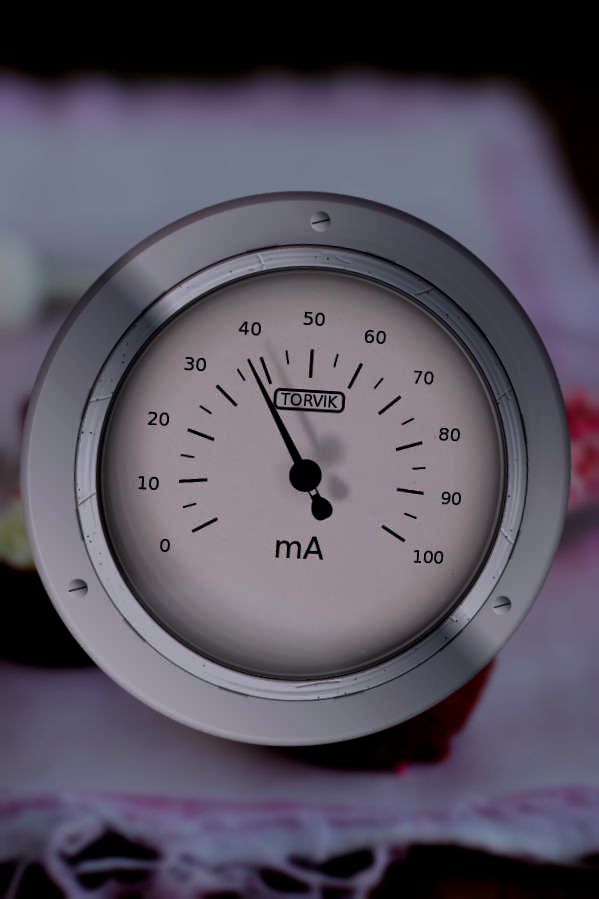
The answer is 37.5 mA
